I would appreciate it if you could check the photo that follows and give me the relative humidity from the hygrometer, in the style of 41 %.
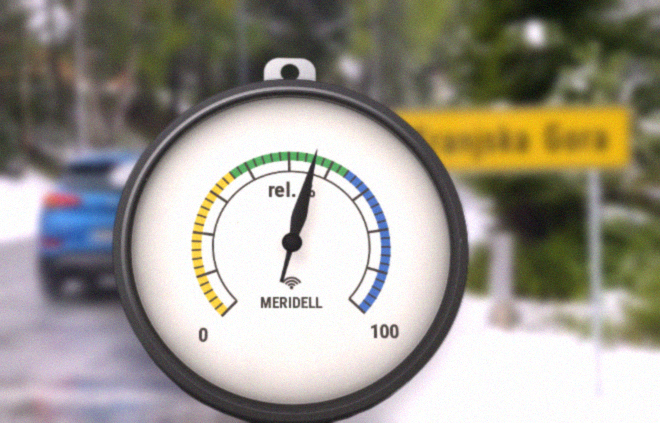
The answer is 56 %
